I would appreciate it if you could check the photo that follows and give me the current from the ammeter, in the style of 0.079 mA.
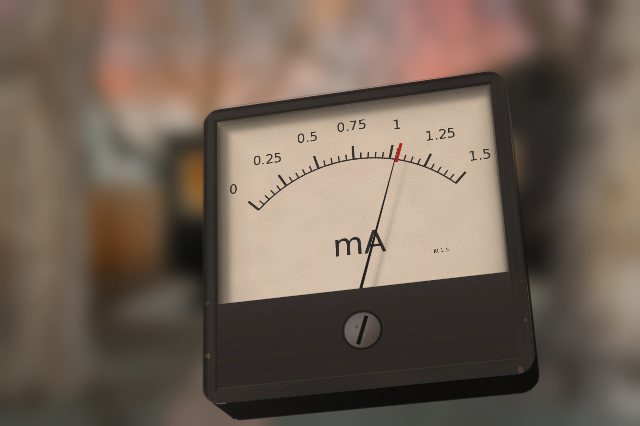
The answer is 1.05 mA
